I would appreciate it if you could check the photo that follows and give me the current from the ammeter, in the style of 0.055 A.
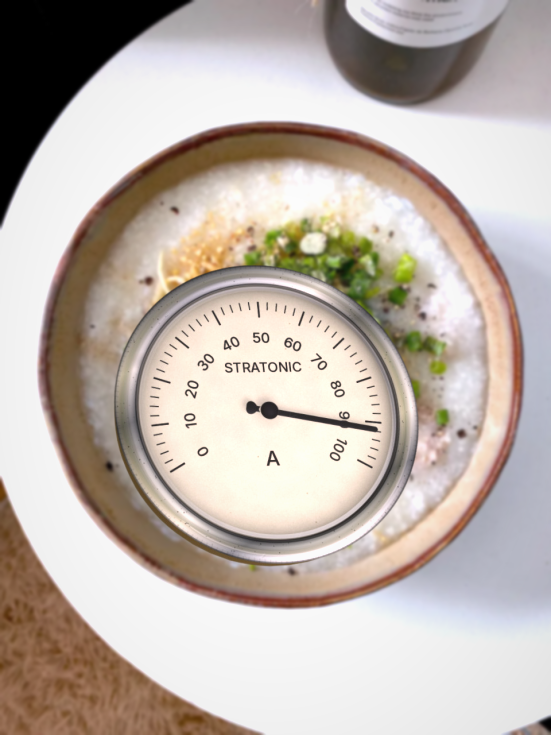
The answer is 92 A
